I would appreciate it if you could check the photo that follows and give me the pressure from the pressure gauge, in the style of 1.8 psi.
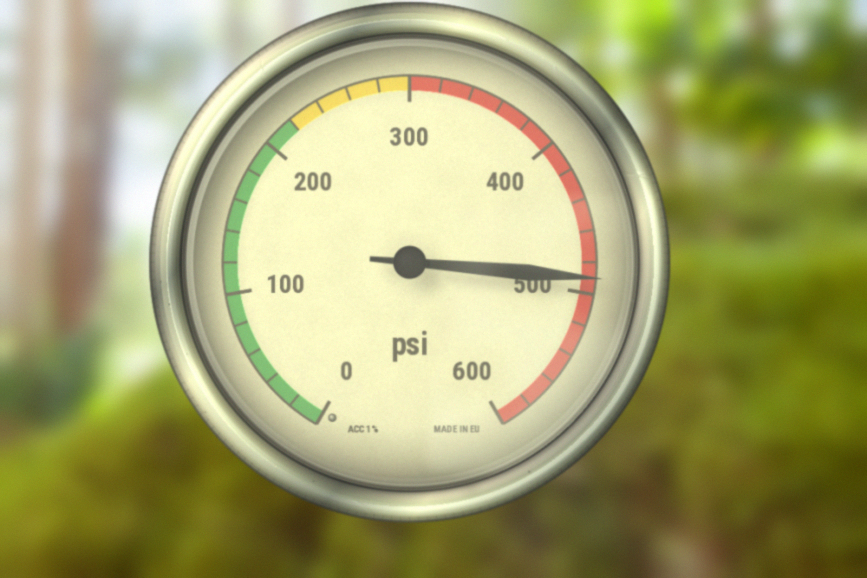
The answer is 490 psi
